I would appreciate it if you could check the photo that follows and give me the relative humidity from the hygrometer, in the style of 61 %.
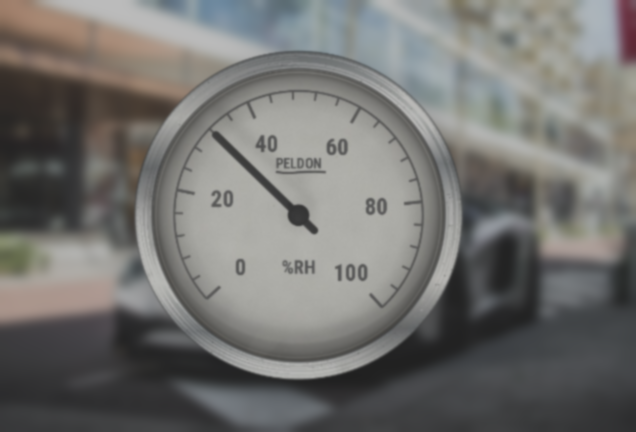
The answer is 32 %
